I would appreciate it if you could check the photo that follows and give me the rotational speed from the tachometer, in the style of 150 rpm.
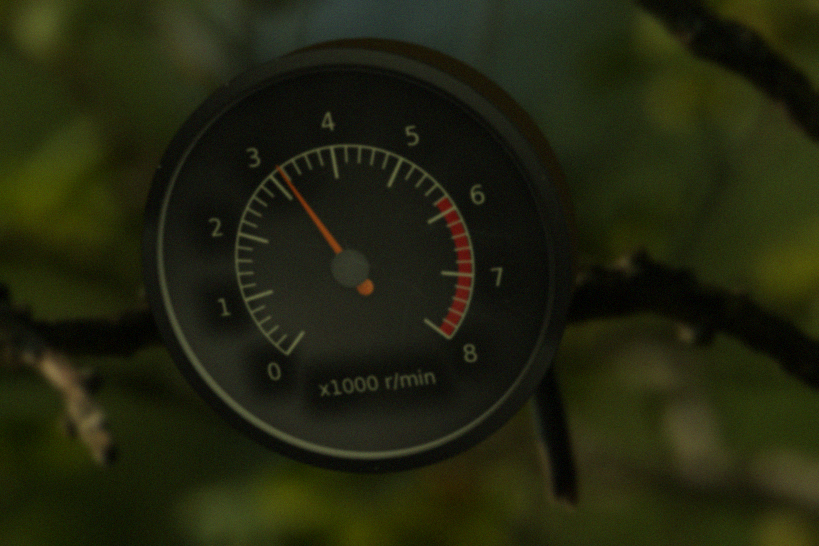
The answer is 3200 rpm
